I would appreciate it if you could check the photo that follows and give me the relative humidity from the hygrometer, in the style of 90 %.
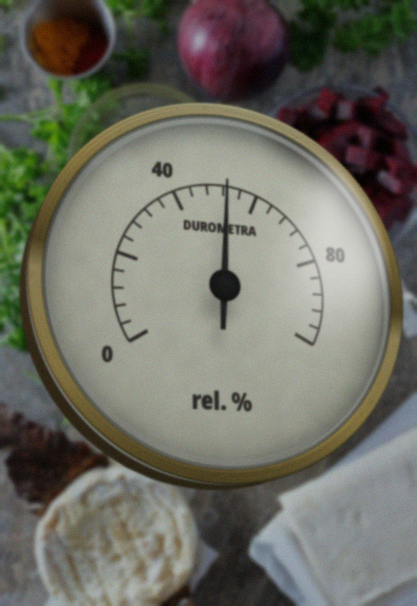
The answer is 52 %
